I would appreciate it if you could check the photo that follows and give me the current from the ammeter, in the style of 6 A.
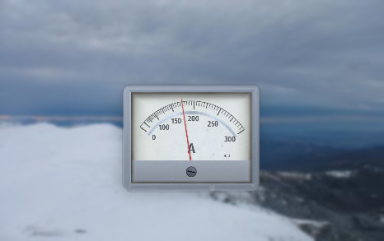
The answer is 175 A
